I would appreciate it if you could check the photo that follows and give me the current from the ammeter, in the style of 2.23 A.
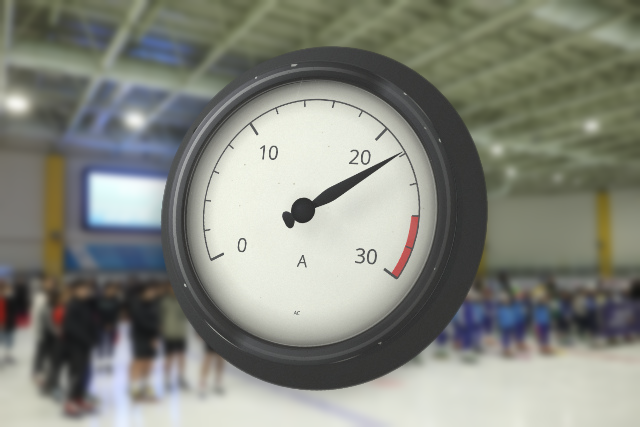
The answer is 22 A
